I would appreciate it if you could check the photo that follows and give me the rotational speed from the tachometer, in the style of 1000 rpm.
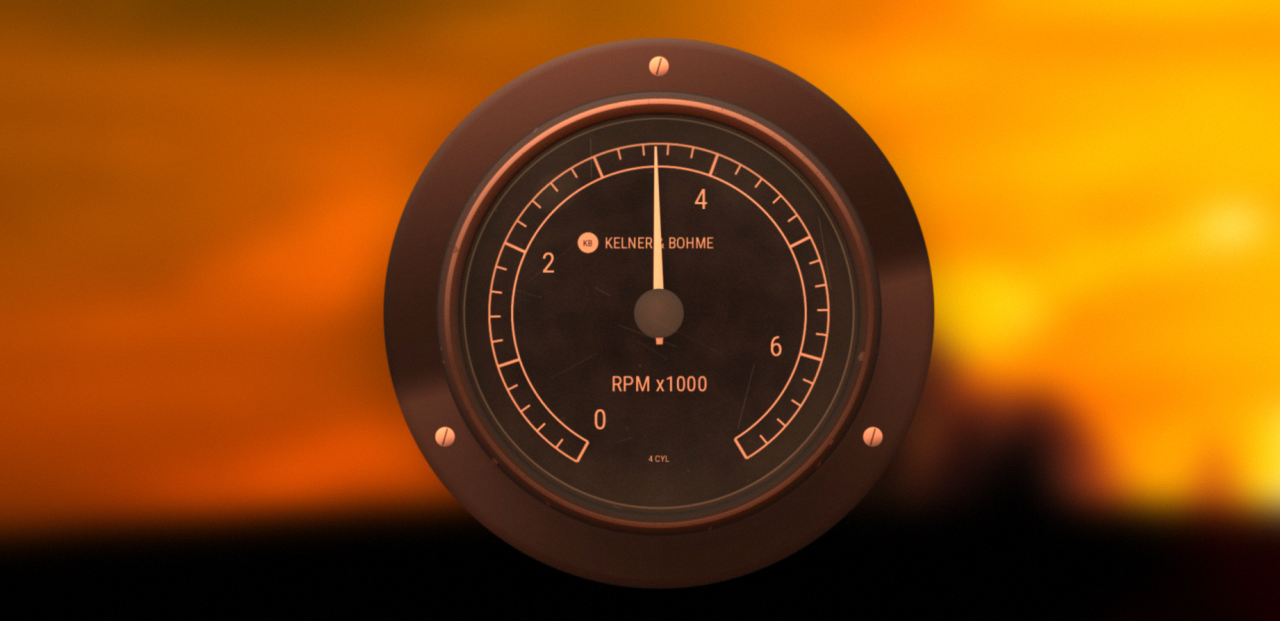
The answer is 3500 rpm
